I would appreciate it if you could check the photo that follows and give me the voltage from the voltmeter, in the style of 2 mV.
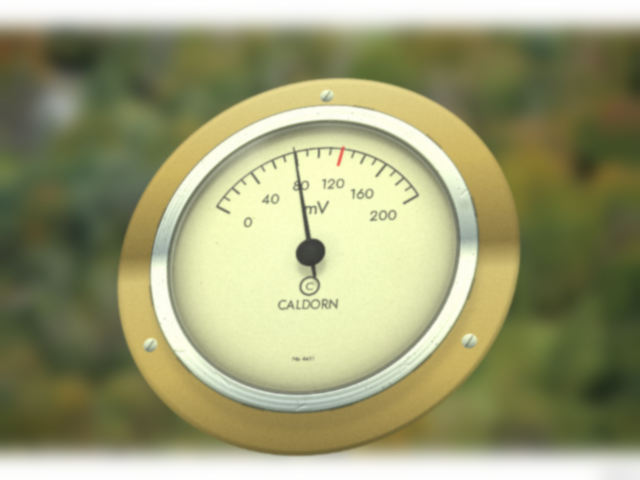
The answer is 80 mV
